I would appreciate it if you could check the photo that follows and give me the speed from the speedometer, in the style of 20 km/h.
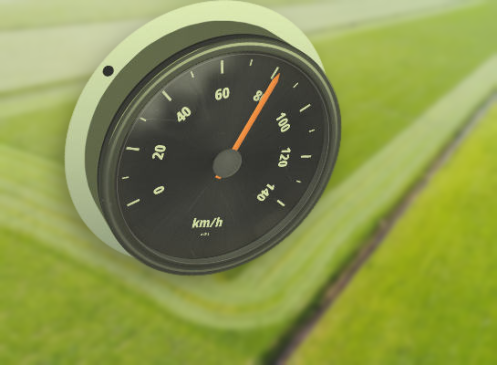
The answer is 80 km/h
